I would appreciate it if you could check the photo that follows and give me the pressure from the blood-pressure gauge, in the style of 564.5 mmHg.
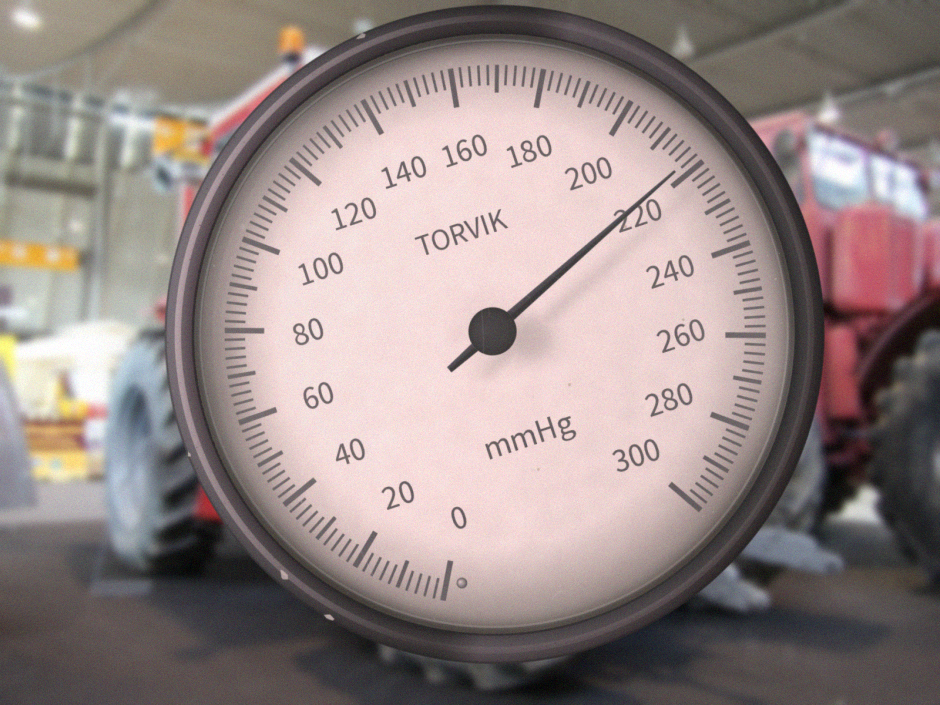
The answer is 218 mmHg
